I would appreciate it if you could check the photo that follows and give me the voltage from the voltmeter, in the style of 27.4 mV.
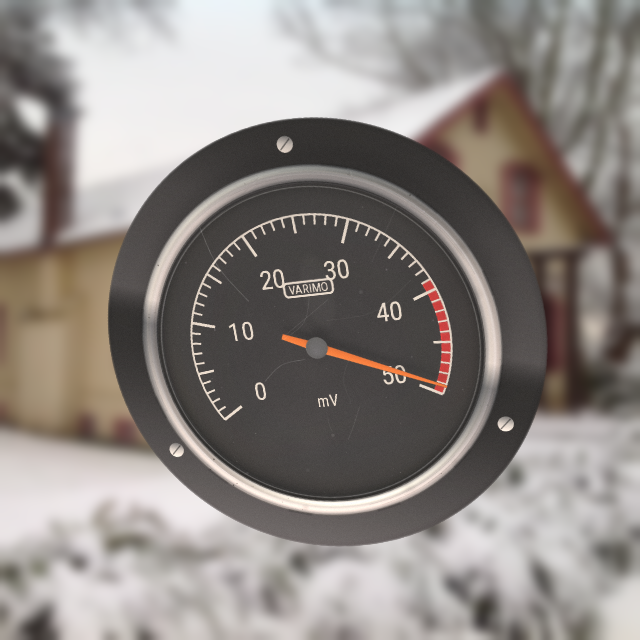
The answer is 49 mV
